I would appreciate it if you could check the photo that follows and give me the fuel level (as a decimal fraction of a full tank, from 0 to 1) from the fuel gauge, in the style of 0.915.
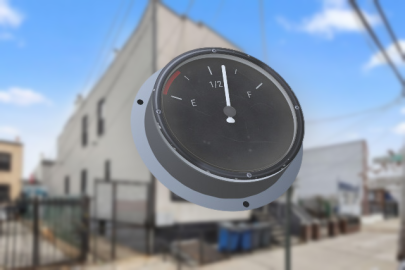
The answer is 0.625
